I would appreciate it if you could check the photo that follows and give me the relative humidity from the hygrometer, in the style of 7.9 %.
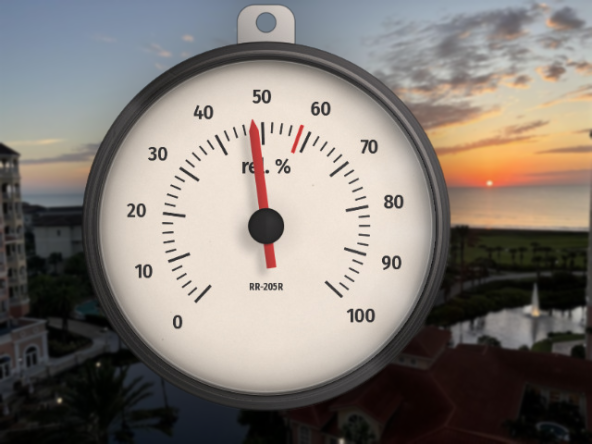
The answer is 48 %
